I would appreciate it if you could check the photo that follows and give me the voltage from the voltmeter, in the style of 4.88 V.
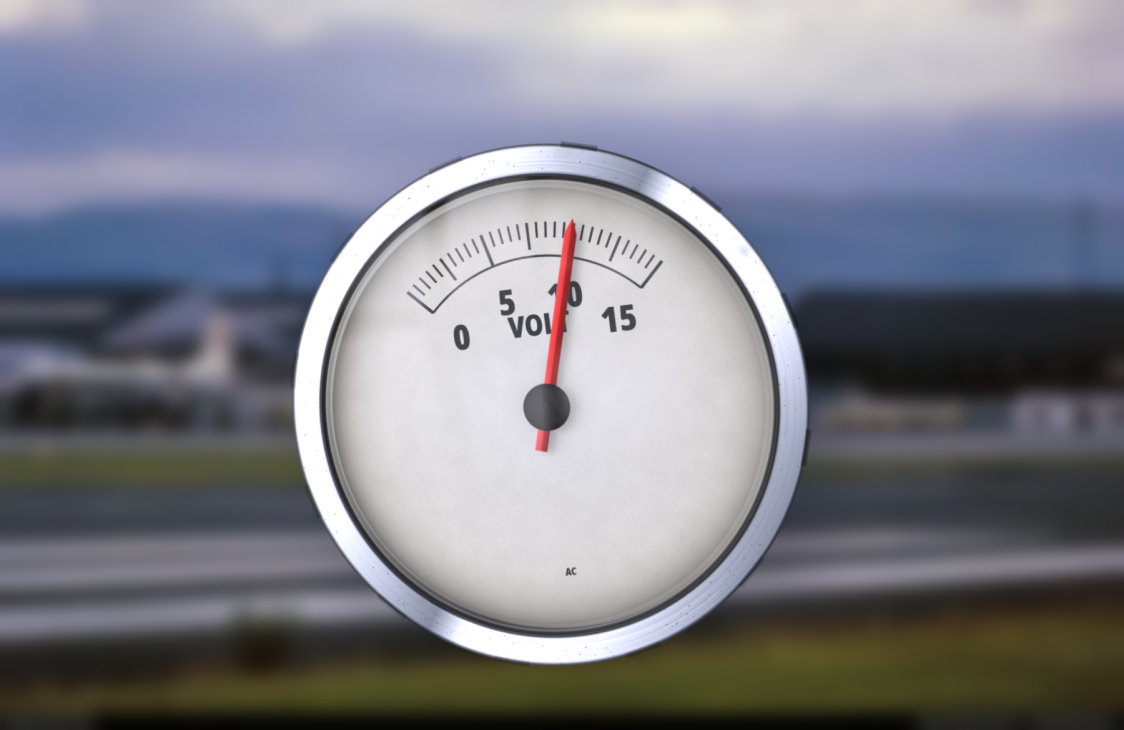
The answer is 10 V
